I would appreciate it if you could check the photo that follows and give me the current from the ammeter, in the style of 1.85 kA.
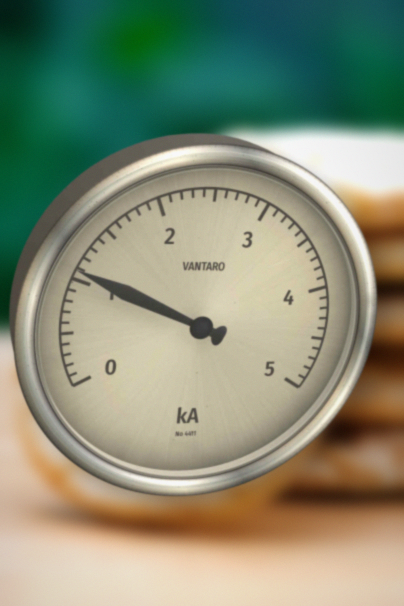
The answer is 1.1 kA
